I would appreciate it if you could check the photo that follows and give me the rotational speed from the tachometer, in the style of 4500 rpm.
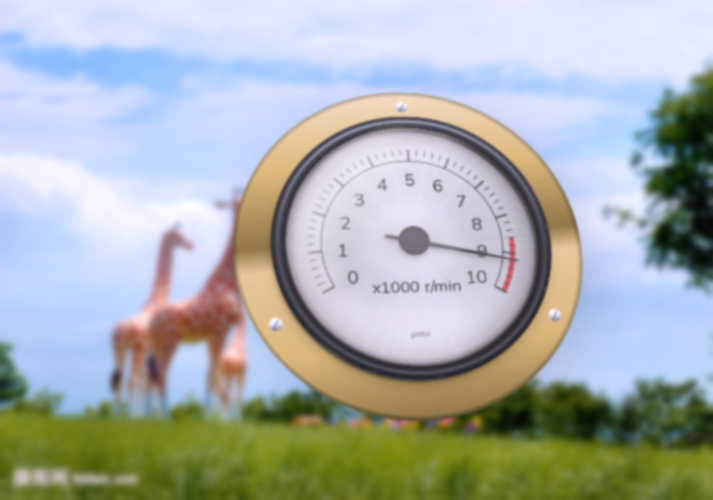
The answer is 9200 rpm
